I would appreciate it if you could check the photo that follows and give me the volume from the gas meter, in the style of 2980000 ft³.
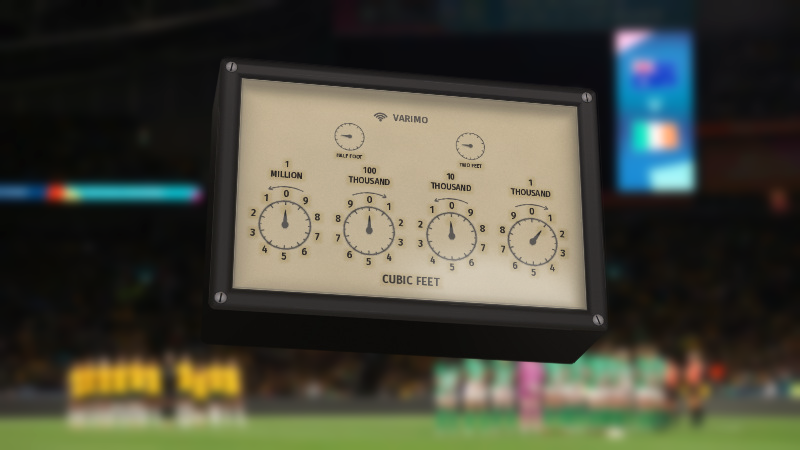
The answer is 100 ft³
